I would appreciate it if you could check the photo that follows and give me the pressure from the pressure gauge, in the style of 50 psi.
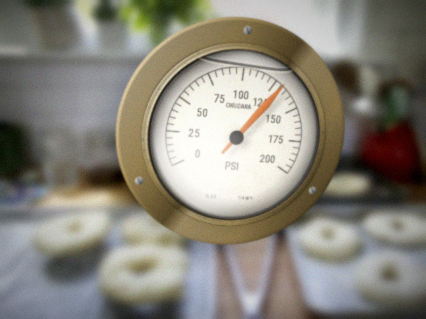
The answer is 130 psi
